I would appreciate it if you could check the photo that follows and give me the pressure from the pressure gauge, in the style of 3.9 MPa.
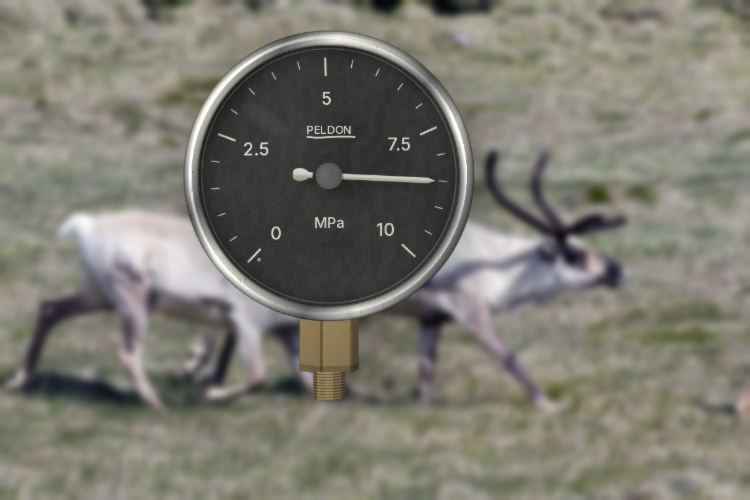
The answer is 8.5 MPa
